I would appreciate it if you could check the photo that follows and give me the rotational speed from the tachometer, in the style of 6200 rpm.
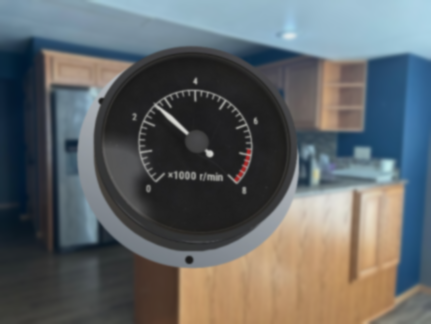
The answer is 2600 rpm
